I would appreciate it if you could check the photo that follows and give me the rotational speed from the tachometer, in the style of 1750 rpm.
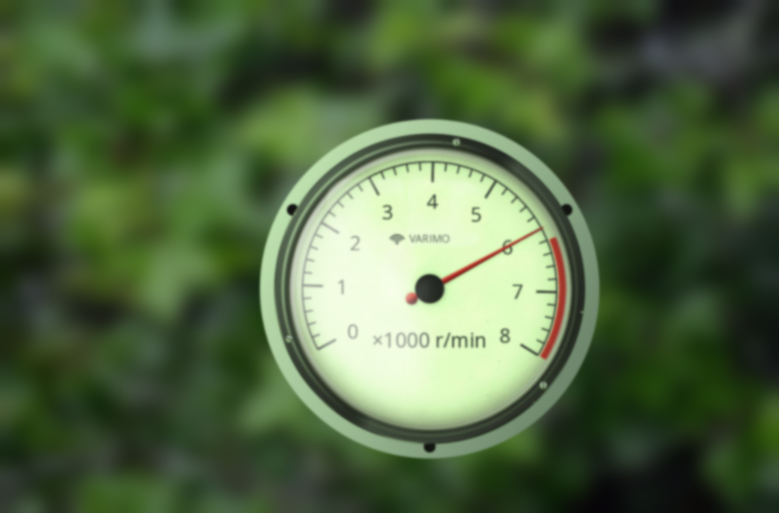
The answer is 6000 rpm
